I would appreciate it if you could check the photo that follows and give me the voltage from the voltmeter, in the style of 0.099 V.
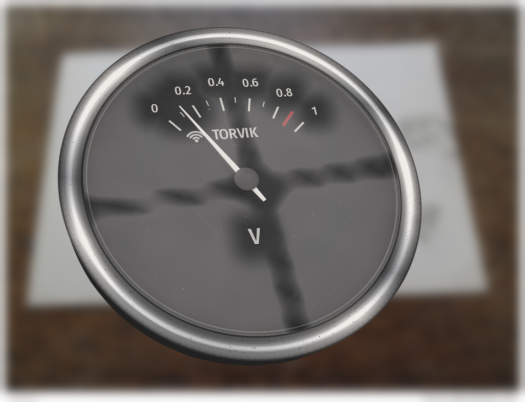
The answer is 0.1 V
